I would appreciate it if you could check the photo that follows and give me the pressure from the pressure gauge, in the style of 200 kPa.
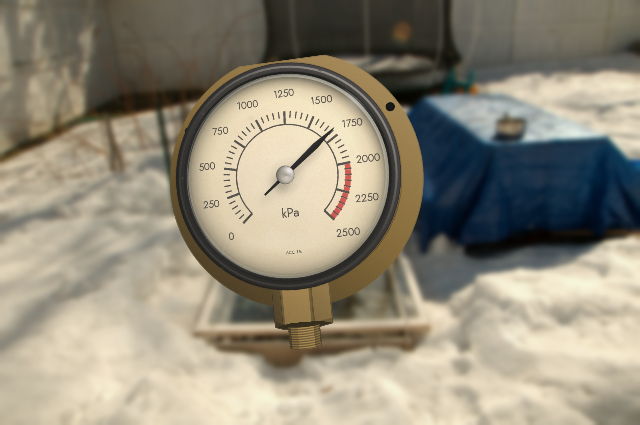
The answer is 1700 kPa
